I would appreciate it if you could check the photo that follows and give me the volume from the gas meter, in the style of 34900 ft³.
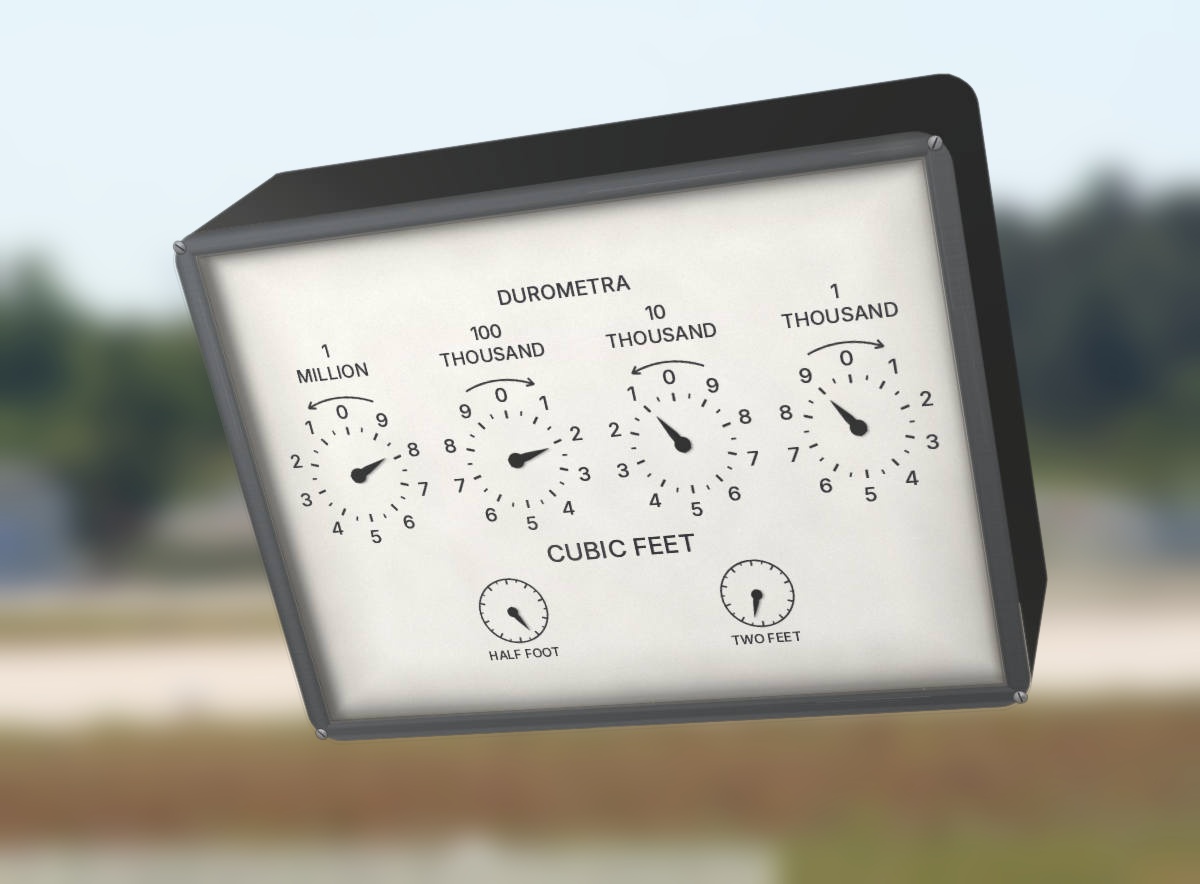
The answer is 820900 ft³
